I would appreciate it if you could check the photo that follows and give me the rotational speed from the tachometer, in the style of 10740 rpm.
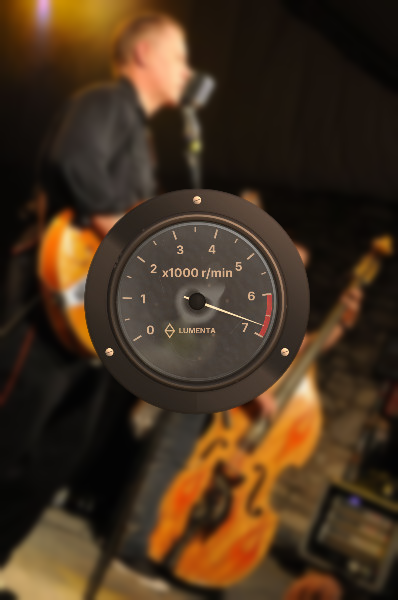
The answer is 6750 rpm
